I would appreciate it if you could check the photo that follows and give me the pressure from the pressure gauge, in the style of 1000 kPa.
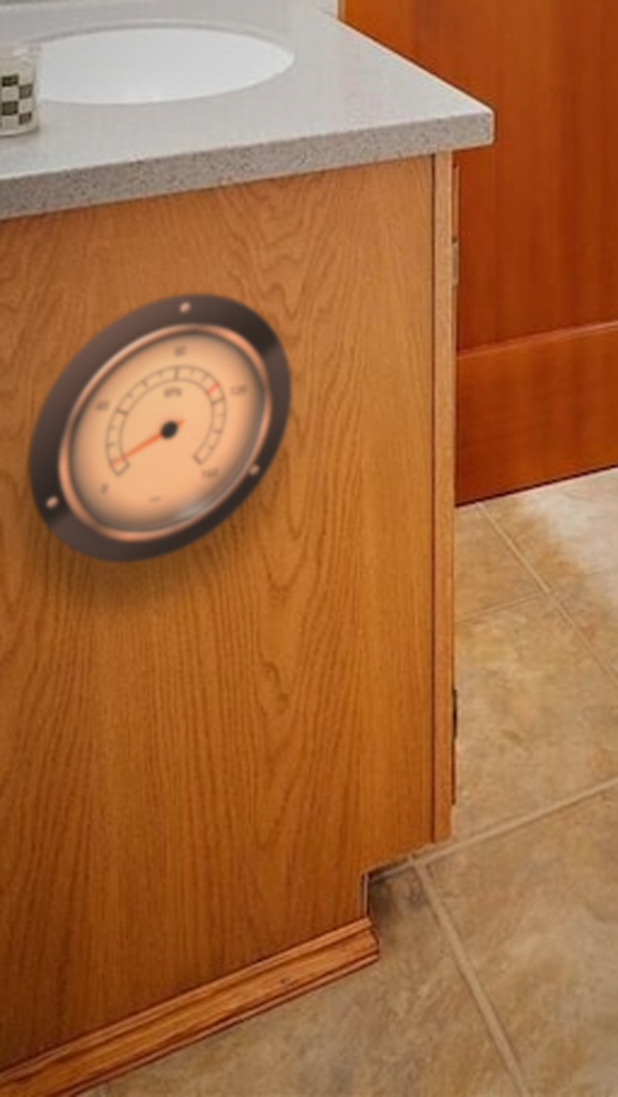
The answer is 10 kPa
